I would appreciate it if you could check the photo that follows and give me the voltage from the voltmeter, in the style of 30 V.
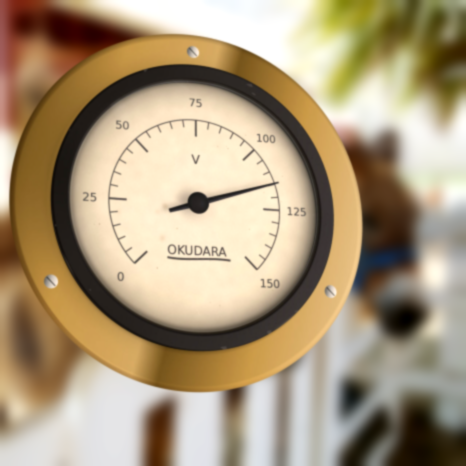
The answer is 115 V
